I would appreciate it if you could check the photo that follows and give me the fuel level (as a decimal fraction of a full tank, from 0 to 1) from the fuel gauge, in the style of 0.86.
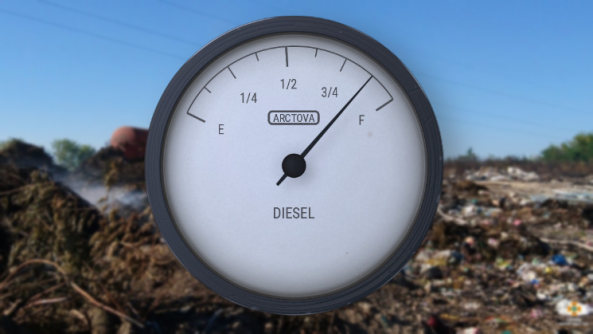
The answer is 0.875
